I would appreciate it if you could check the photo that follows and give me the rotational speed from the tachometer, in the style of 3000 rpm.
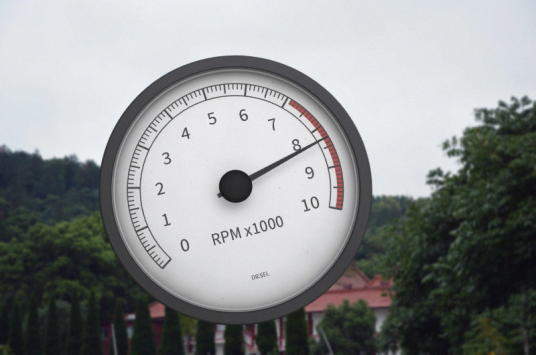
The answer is 8300 rpm
